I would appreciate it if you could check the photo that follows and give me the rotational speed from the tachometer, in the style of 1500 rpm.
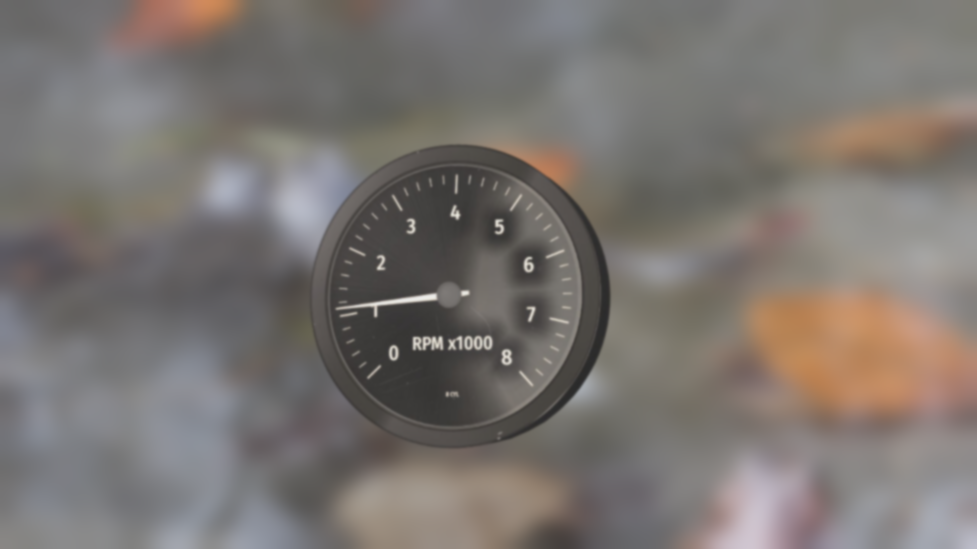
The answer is 1100 rpm
